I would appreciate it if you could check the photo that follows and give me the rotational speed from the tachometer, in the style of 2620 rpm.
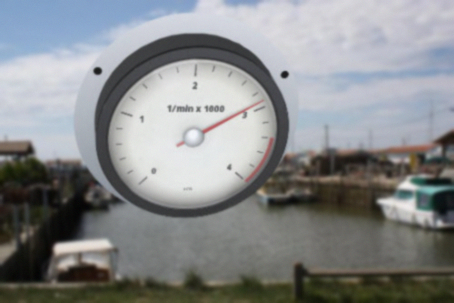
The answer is 2900 rpm
